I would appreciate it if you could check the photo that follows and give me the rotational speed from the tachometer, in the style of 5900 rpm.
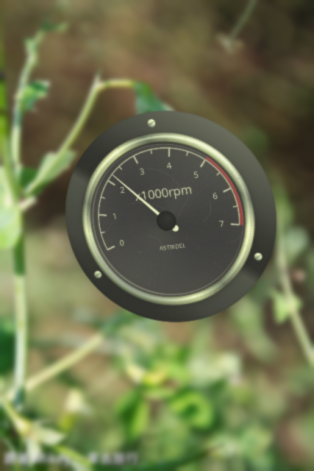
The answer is 2250 rpm
